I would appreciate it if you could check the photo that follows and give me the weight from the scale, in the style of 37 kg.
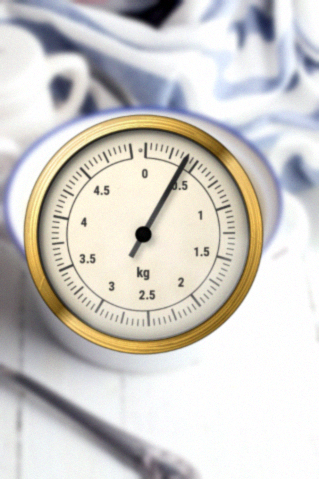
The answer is 0.4 kg
